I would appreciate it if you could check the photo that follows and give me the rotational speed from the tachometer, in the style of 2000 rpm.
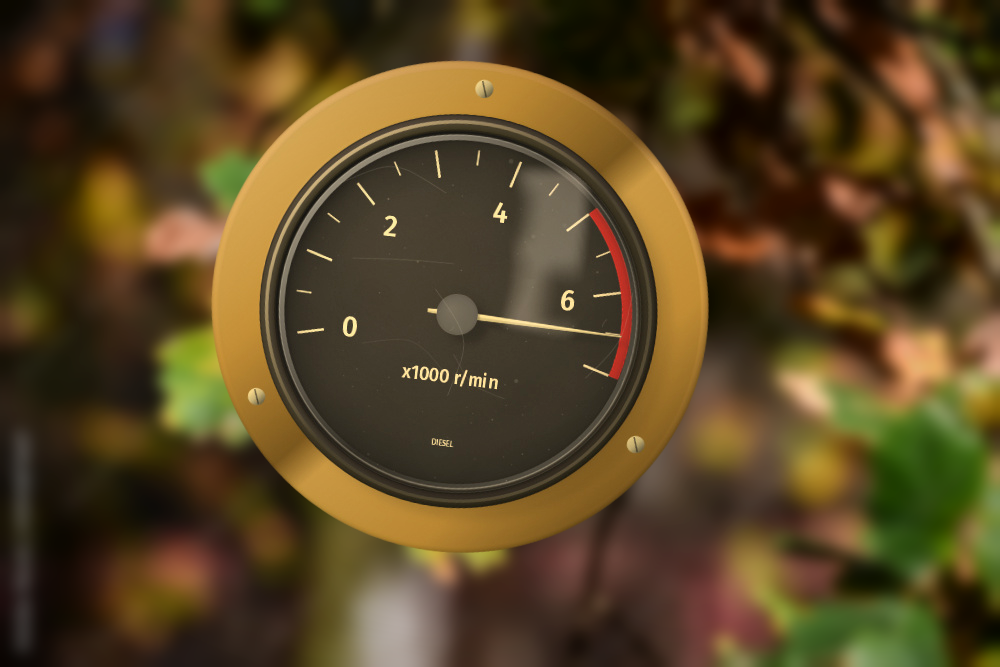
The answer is 6500 rpm
